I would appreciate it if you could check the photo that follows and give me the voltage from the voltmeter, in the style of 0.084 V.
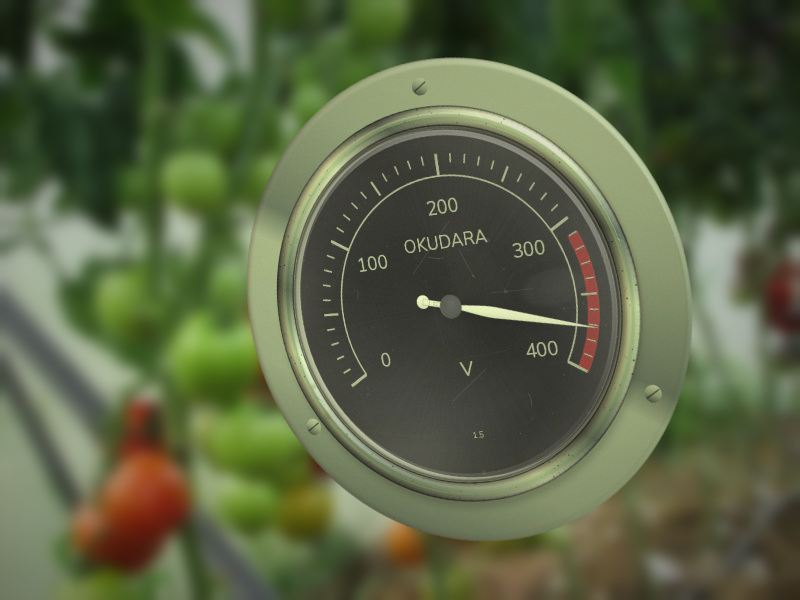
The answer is 370 V
